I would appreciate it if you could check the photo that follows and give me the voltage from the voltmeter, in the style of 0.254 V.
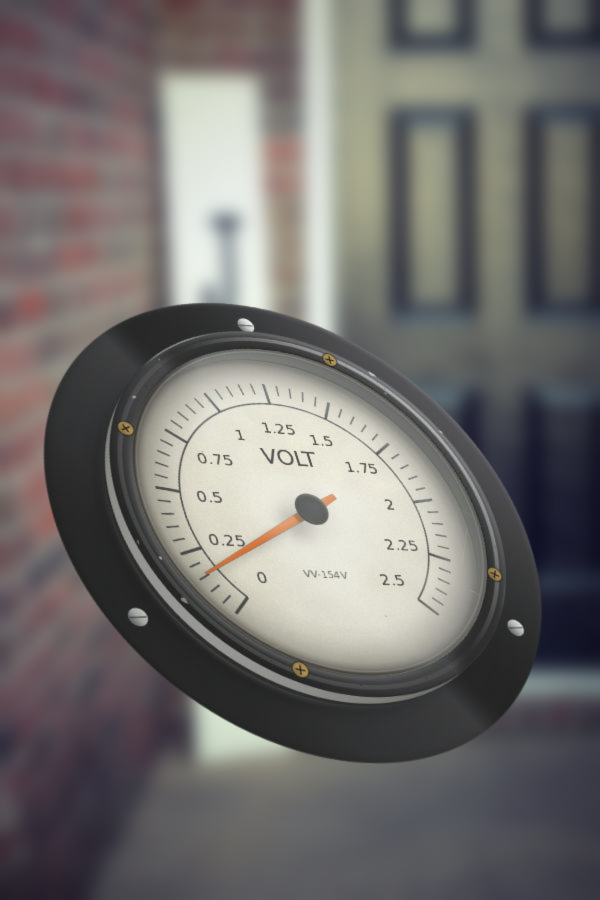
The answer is 0.15 V
